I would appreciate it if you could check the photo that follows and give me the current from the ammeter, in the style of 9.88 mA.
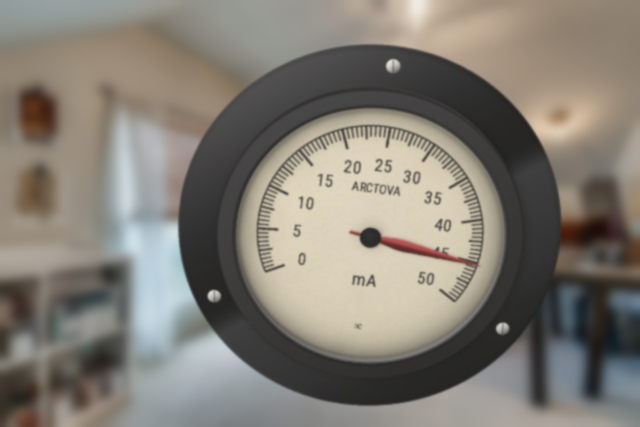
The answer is 45 mA
